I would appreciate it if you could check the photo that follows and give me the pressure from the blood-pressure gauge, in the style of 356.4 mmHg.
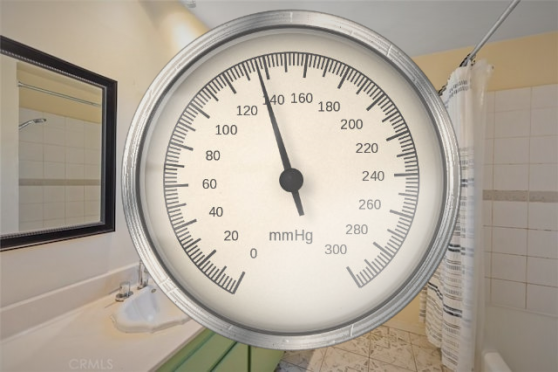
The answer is 136 mmHg
